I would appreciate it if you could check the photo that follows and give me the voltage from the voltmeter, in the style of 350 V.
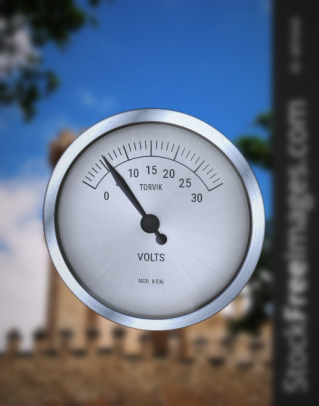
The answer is 6 V
